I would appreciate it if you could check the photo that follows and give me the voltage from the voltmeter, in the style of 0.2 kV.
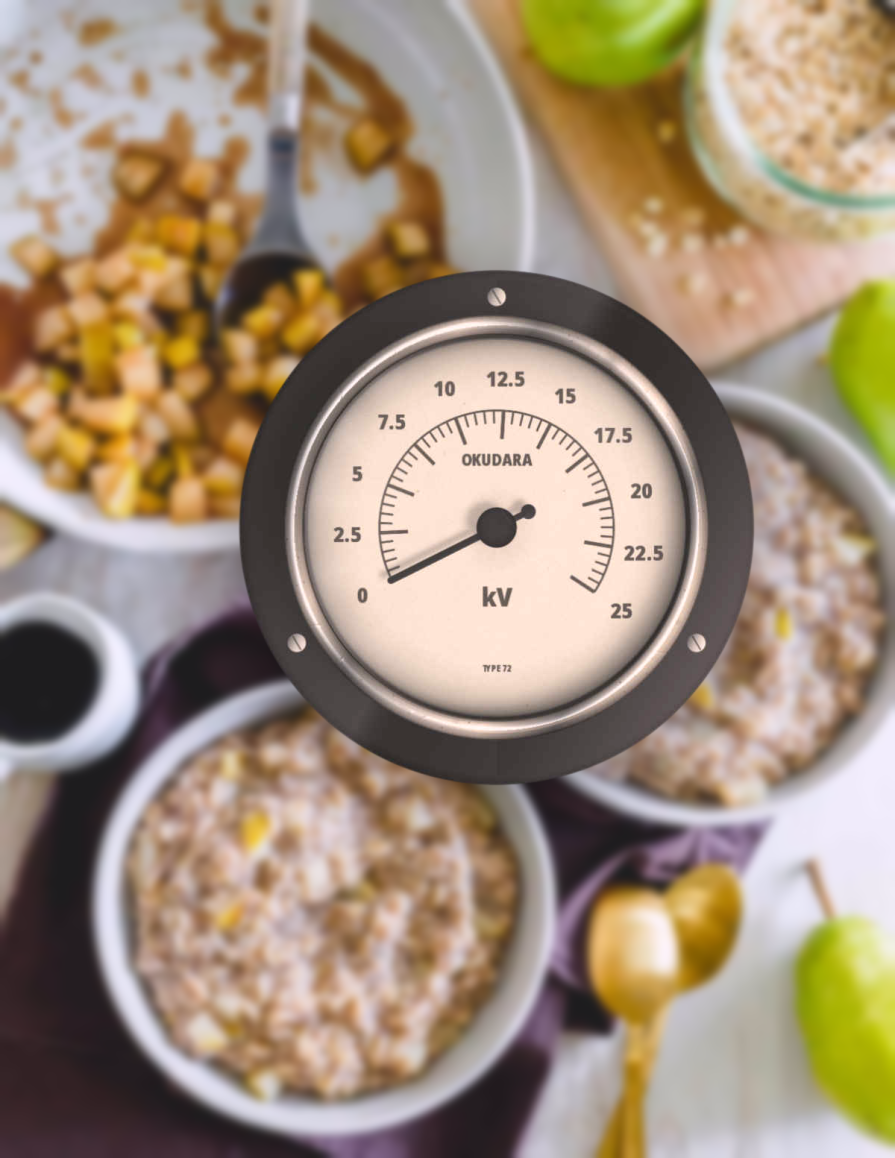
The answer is 0 kV
